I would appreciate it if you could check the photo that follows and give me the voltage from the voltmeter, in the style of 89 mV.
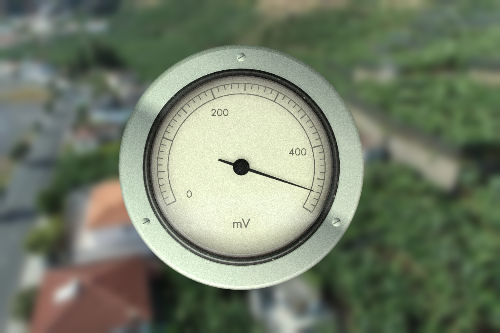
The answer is 470 mV
